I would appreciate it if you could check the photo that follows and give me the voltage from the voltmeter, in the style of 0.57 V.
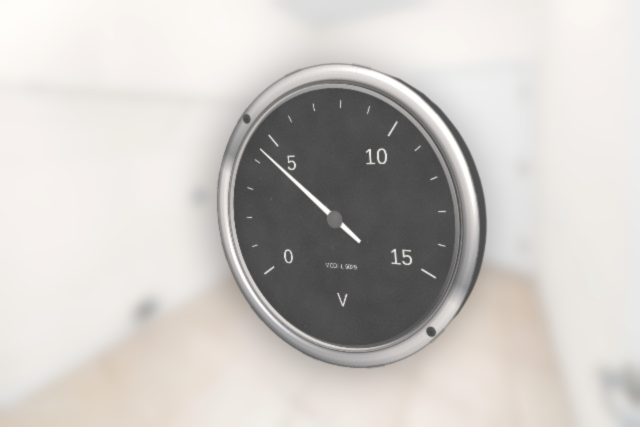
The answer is 4.5 V
